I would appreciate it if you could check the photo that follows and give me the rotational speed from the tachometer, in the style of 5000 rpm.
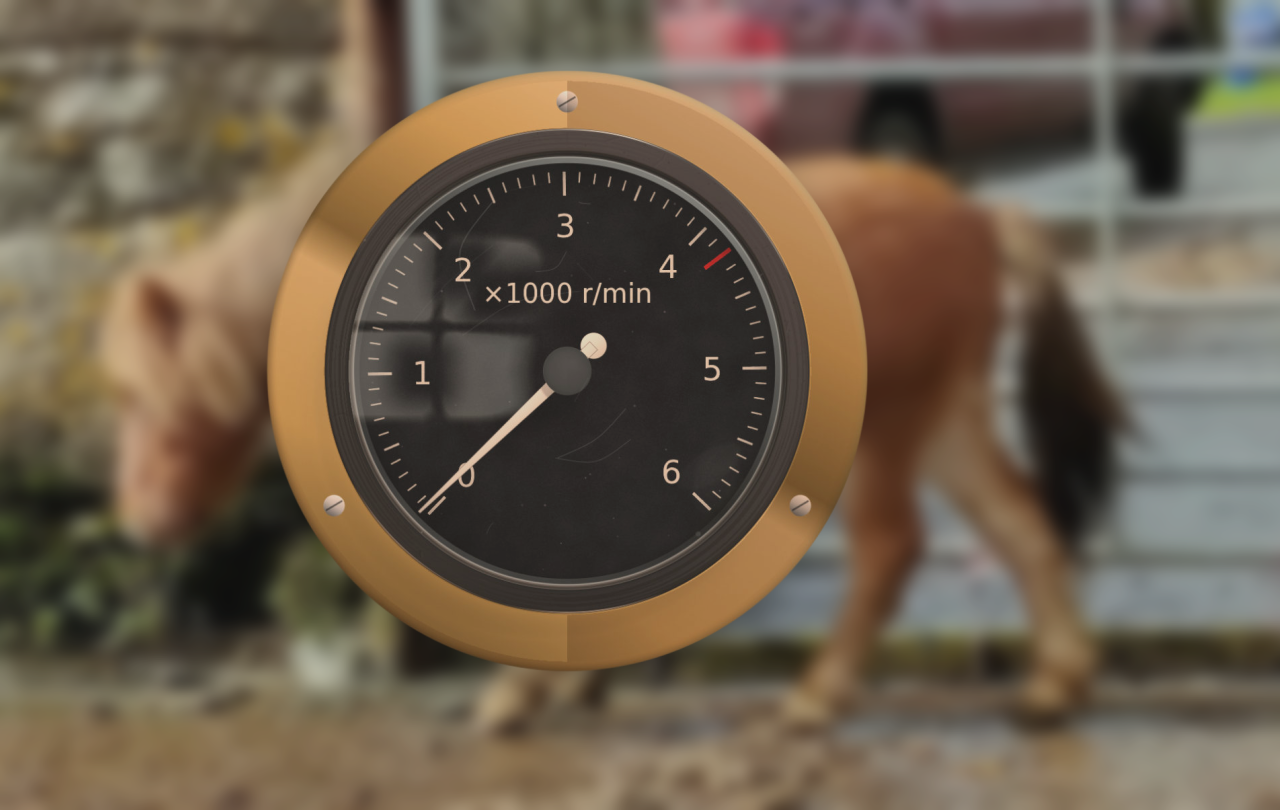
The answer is 50 rpm
